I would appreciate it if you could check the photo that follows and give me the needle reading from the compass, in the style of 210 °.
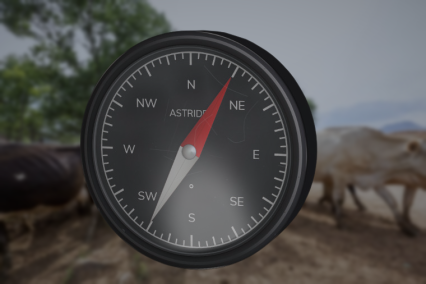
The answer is 30 °
